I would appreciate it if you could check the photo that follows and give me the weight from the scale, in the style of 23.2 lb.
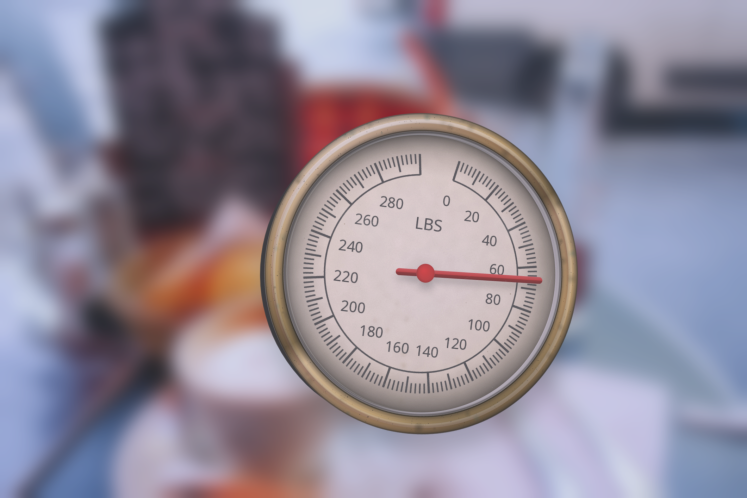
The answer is 66 lb
